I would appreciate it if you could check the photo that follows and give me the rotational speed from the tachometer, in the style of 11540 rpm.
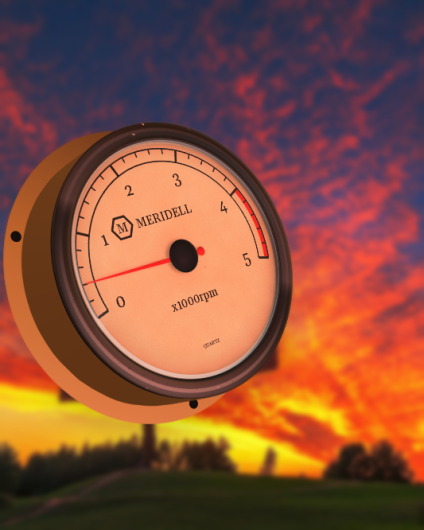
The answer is 400 rpm
